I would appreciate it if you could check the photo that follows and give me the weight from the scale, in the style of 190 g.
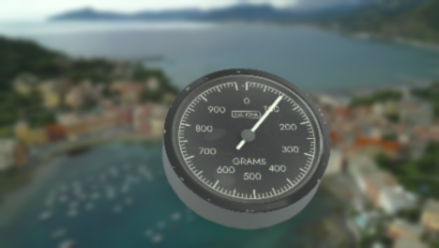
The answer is 100 g
